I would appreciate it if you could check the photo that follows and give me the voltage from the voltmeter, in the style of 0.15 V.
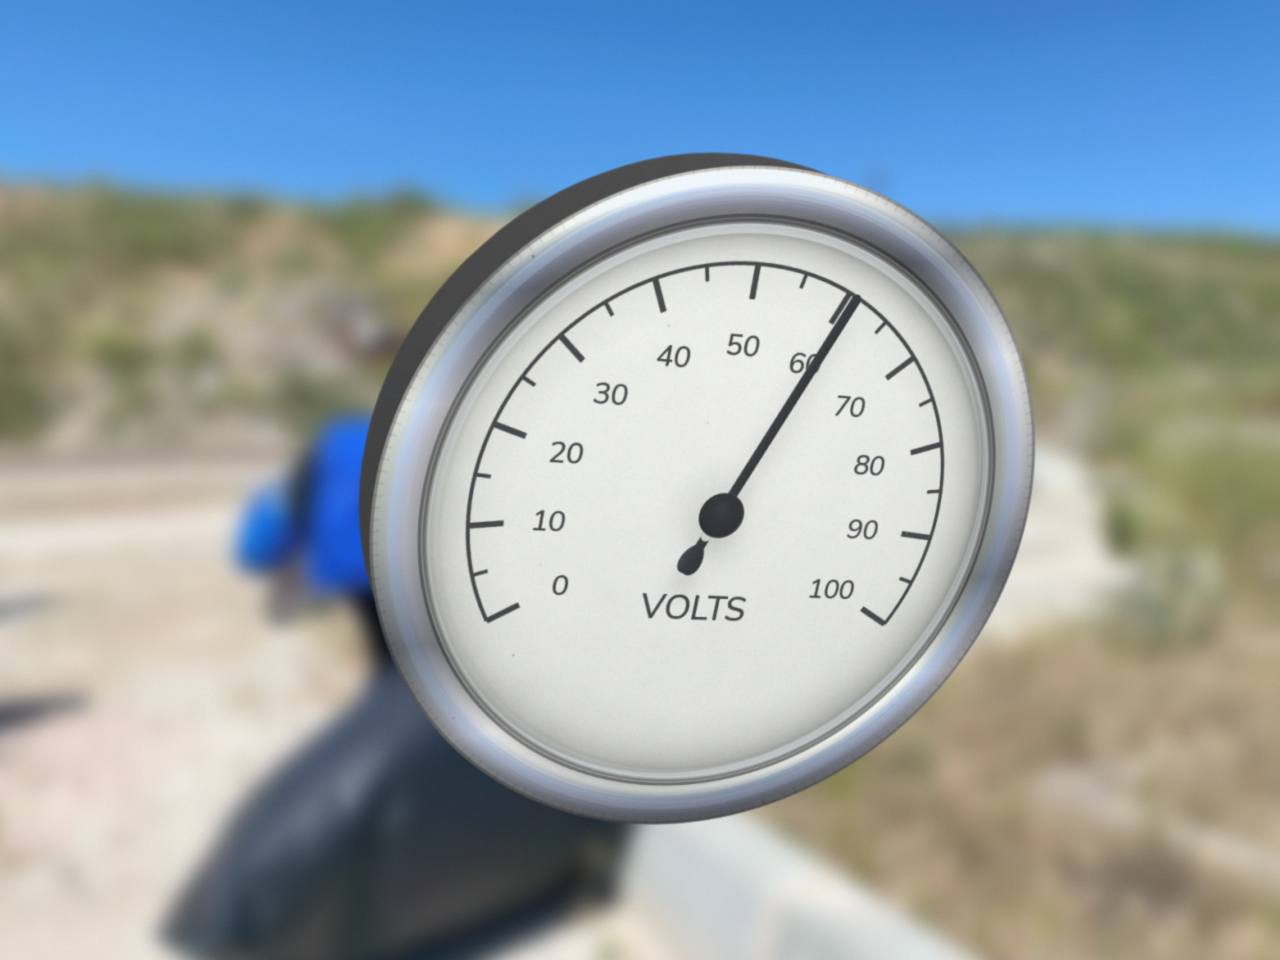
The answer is 60 V
